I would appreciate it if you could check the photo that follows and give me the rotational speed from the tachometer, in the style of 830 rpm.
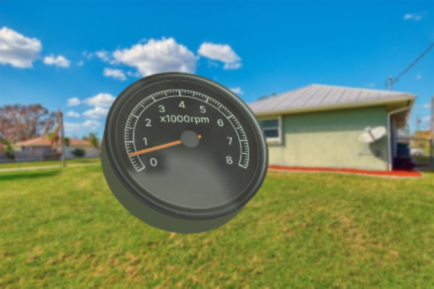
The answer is 500 rpm
